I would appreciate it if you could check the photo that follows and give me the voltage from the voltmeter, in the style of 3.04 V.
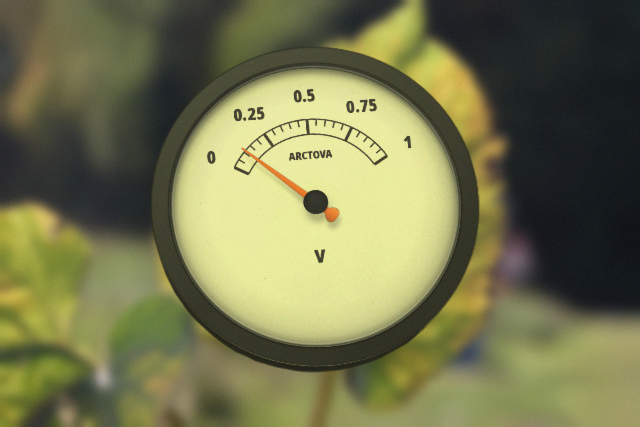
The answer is 0.1 V
